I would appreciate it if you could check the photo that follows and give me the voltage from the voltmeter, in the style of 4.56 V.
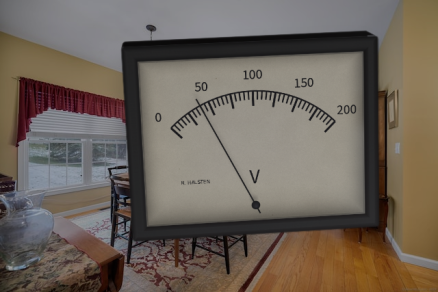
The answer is 40 V
